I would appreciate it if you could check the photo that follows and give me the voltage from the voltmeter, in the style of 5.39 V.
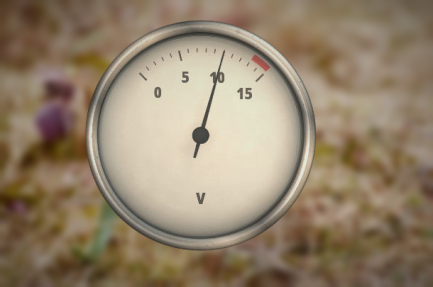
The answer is 10 V
